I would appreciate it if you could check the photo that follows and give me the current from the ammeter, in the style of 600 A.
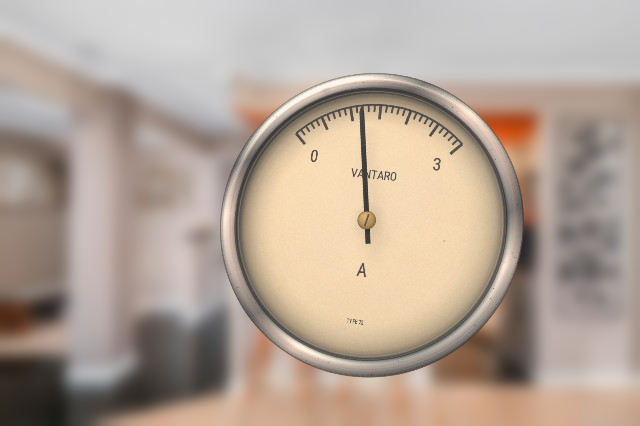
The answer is 1.2 A
